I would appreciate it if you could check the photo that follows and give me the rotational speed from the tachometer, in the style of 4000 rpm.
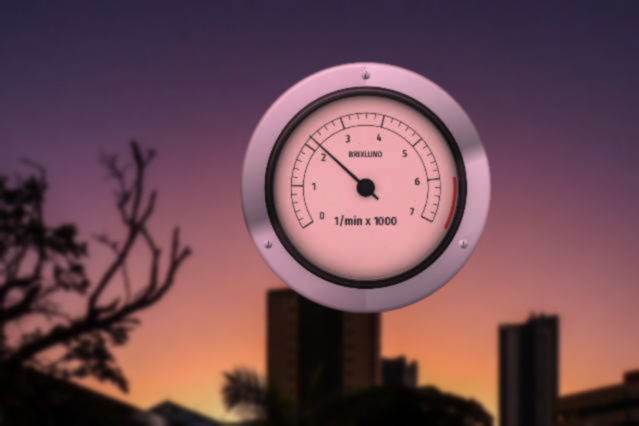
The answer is 2200 rpm
